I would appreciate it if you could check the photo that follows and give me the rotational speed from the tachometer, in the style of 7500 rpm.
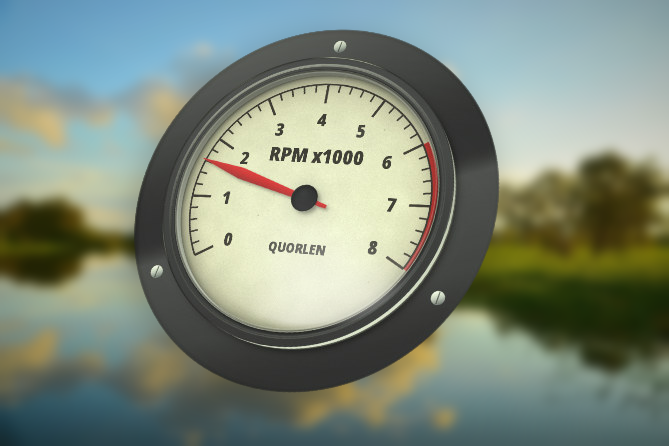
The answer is 1600 rpm
